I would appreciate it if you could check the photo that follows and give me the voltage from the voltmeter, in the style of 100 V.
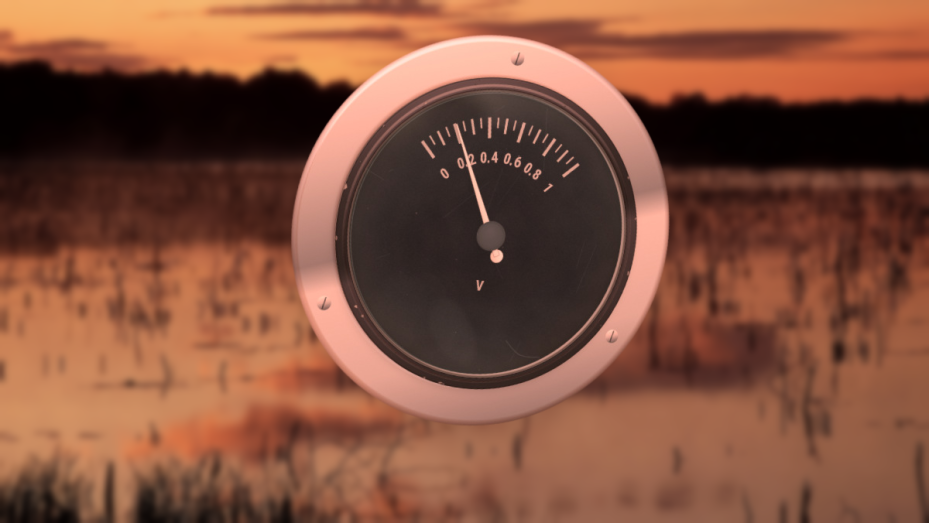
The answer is 0.2 V
